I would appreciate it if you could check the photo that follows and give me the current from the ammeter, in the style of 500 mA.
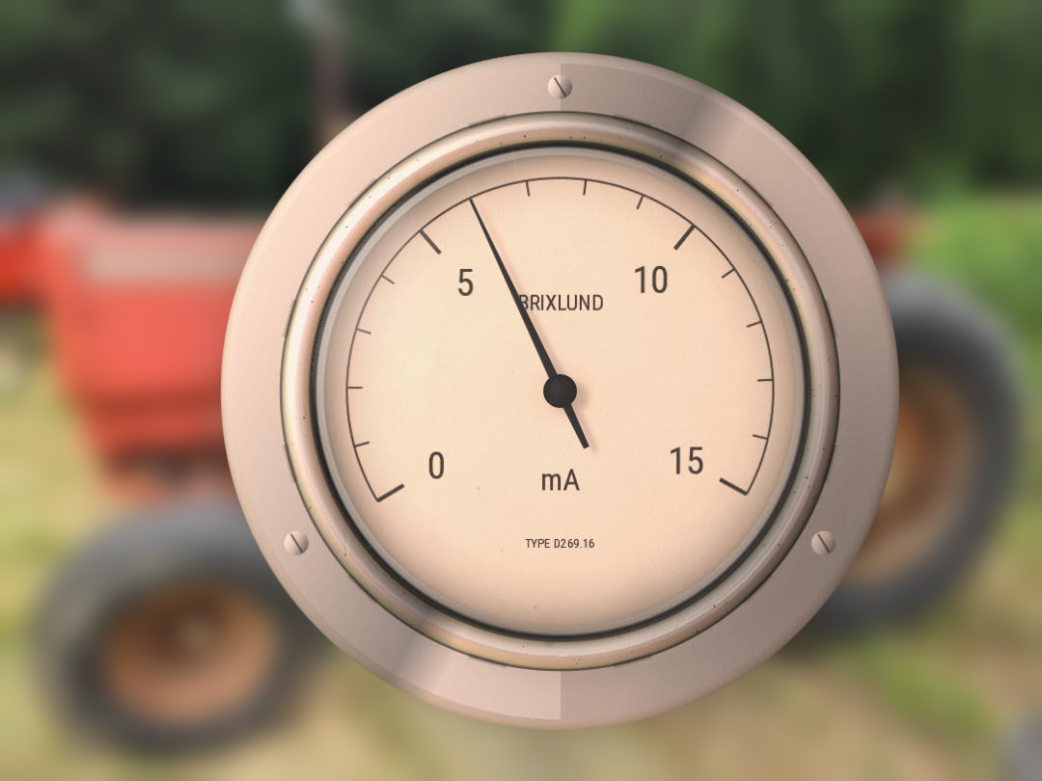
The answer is 6 mA
